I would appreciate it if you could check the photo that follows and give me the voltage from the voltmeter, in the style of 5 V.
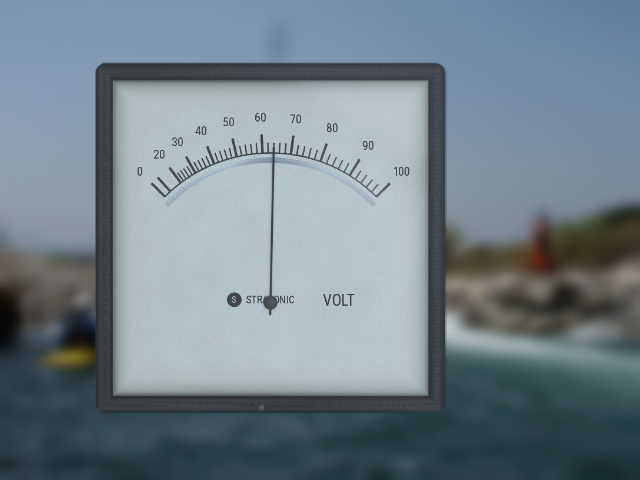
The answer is 64 V
